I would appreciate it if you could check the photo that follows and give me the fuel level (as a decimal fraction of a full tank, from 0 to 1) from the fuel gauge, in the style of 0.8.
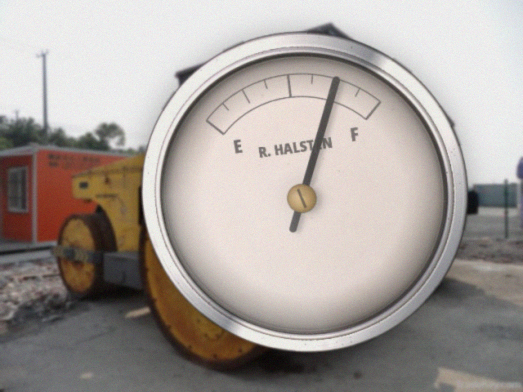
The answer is 0.75
